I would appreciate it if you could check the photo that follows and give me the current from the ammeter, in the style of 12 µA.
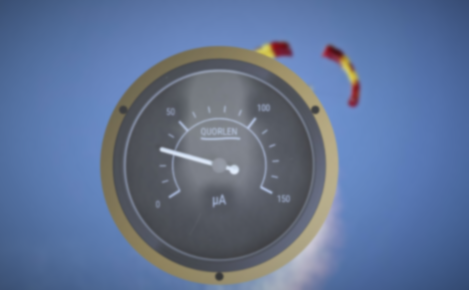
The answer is 30 µA
